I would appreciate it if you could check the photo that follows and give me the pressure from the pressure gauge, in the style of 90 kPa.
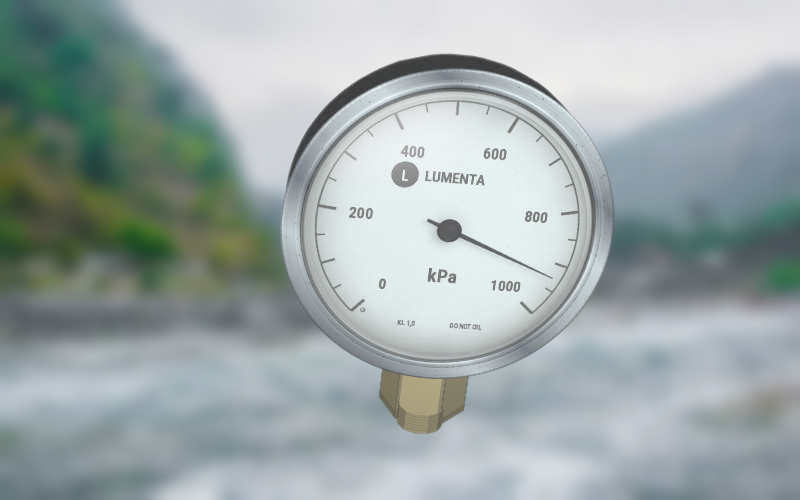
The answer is 925 kPa
